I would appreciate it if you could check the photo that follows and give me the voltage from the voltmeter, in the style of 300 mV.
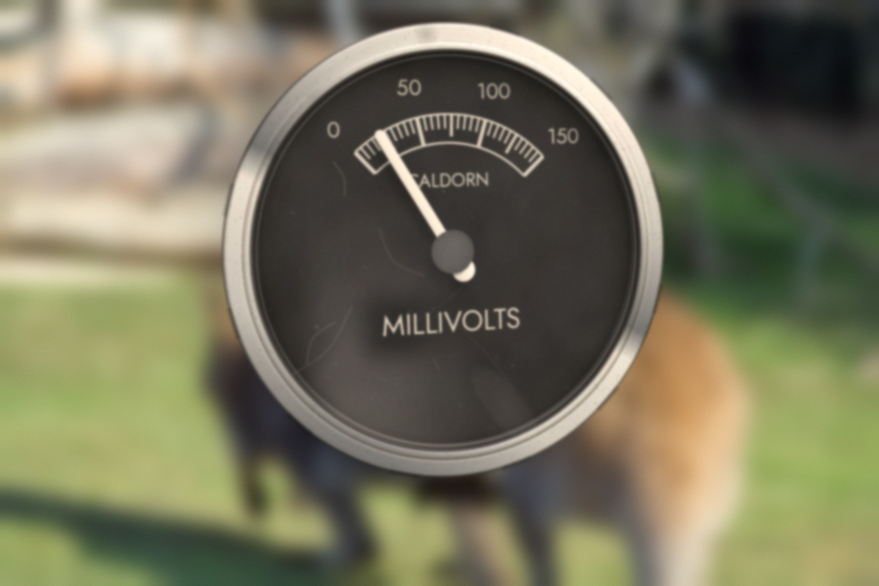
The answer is 20 mV
